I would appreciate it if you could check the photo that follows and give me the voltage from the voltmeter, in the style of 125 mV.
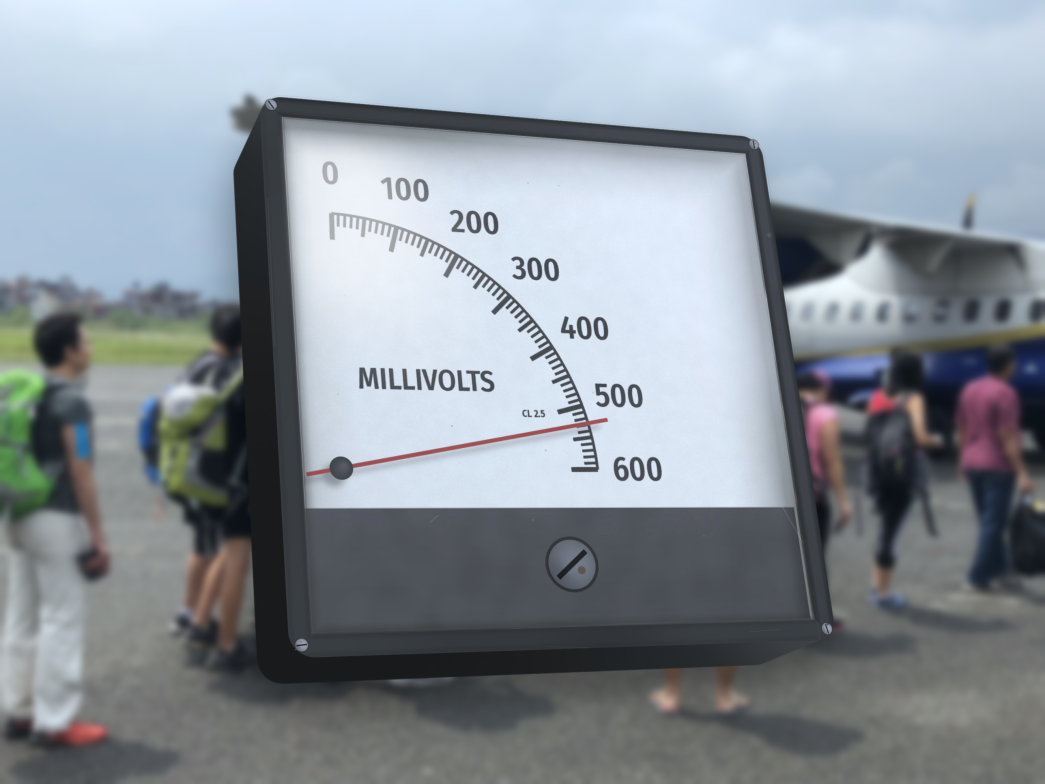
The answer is 530 mV
